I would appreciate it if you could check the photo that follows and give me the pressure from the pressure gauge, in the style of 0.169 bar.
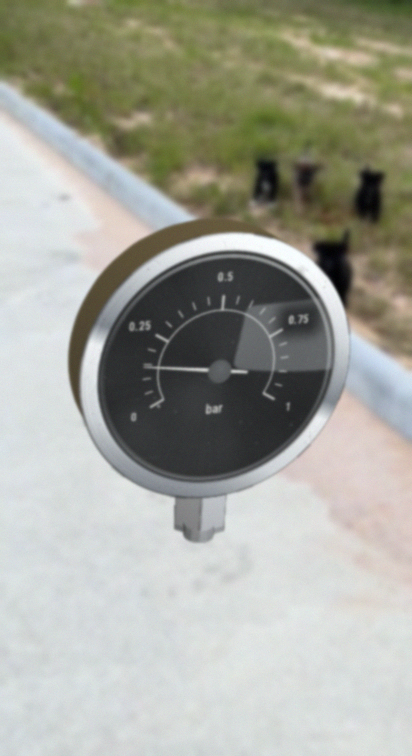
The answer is 0.15 bar
